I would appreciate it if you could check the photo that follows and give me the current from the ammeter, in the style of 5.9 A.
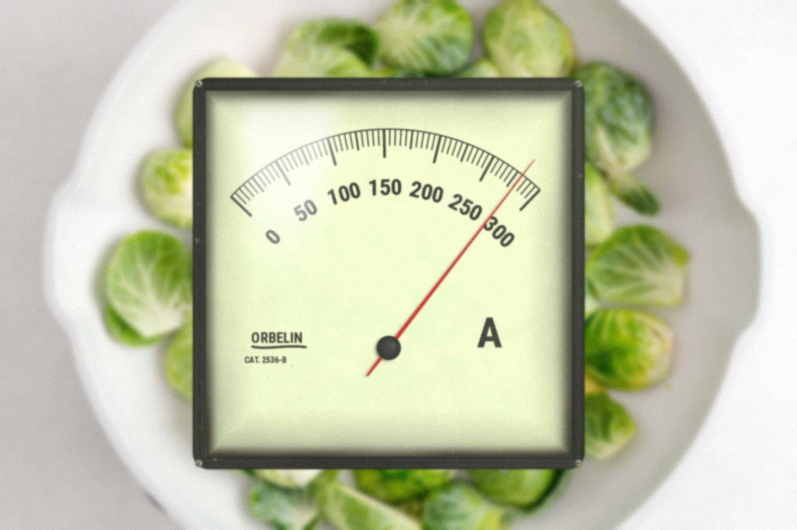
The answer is 280 A
